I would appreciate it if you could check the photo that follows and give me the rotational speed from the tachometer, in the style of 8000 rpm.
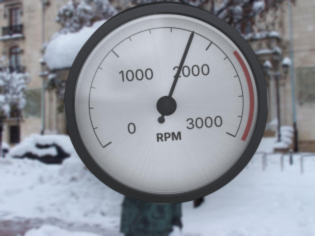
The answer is 1800 rpm
